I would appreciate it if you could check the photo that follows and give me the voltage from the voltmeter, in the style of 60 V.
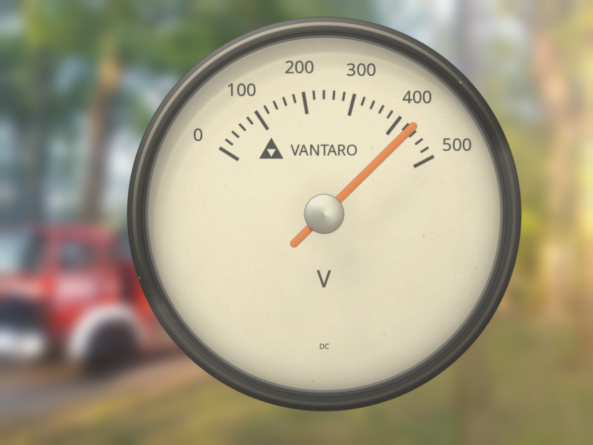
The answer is 430 V
